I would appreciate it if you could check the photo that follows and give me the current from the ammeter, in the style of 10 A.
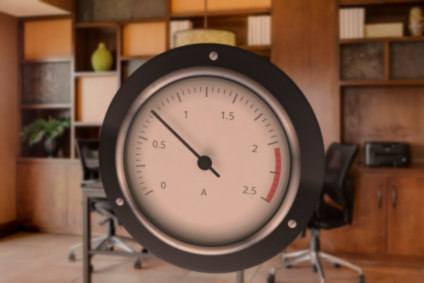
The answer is 0.75 A
